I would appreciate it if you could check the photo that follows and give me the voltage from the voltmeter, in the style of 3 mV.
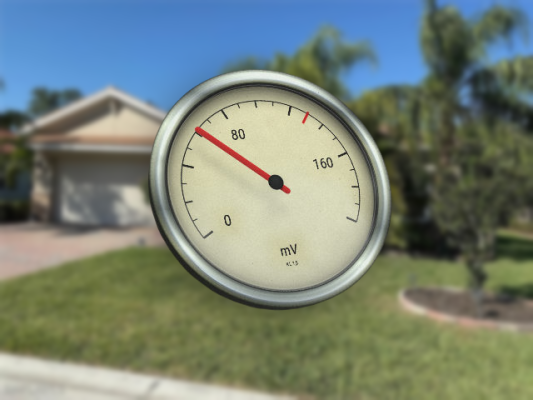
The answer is 60 mV
